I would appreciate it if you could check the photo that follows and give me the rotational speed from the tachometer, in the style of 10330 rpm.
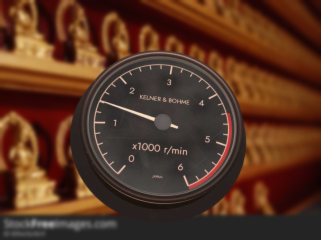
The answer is 1400 rpm
